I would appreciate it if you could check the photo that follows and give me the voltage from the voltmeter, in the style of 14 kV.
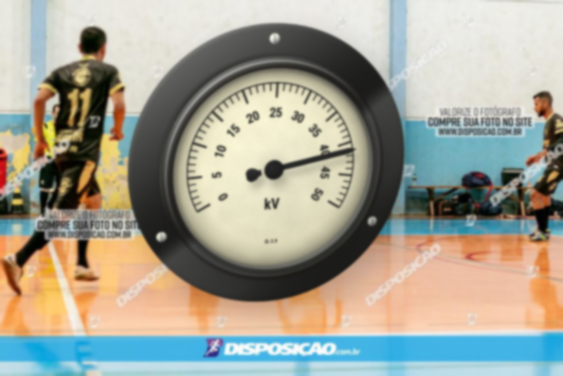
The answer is 41 kV
